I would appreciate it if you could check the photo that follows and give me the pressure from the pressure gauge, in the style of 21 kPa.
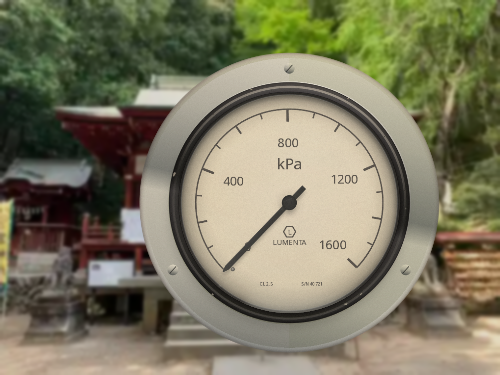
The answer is 0 kPa
